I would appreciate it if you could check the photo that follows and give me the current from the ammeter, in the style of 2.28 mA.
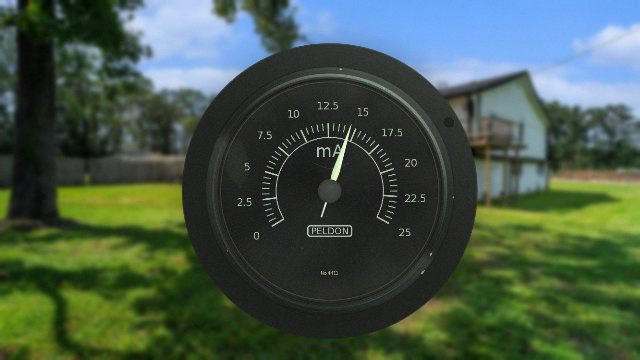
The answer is 14.5 mA
